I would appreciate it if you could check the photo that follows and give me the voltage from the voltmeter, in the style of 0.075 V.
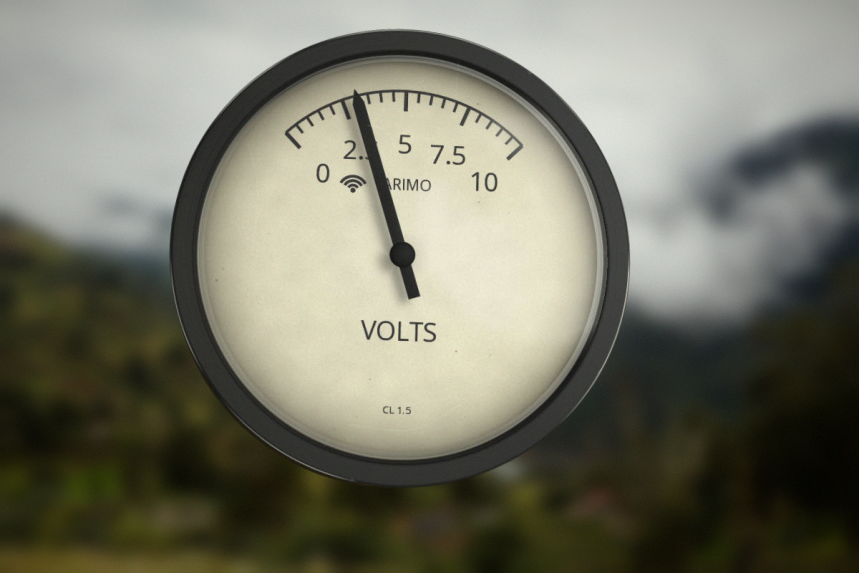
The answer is 3 V
